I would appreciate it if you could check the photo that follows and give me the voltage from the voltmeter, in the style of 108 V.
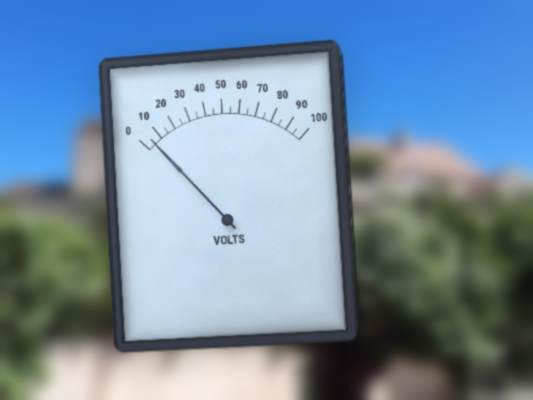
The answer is 5 V
